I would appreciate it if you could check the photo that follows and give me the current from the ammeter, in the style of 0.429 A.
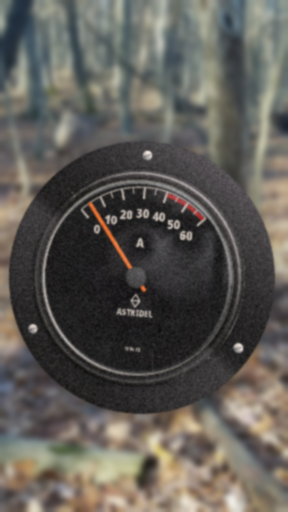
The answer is 5 A
